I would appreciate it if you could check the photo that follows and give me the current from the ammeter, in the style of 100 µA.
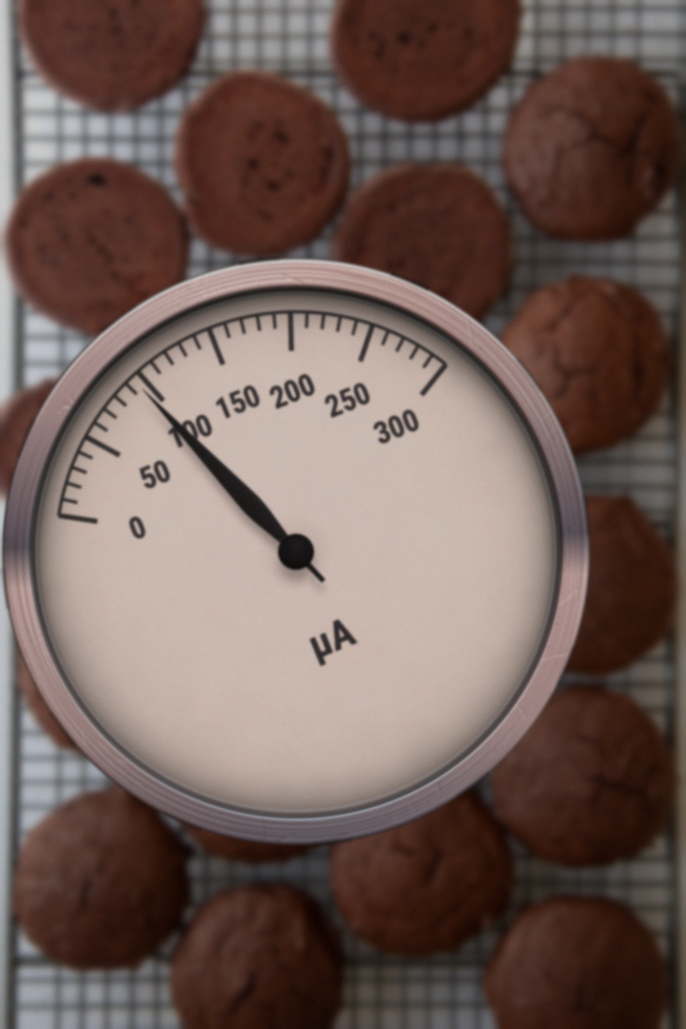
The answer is 95 µA
